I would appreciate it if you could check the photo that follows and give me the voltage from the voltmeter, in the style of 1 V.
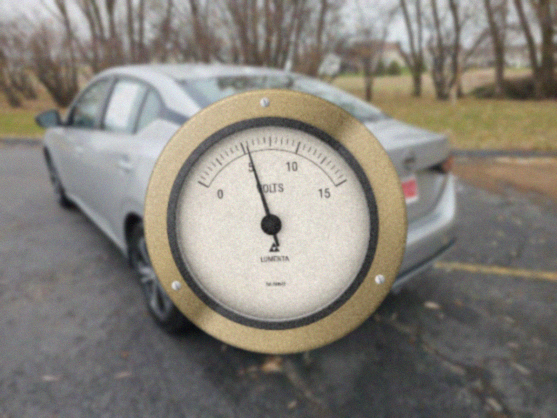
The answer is 5.5 V
